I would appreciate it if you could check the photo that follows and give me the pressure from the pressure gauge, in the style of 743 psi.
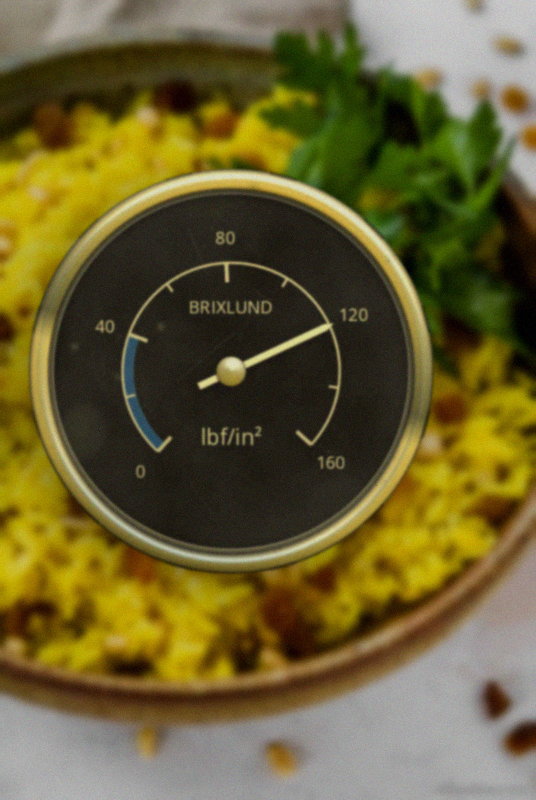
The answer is 120 psi
